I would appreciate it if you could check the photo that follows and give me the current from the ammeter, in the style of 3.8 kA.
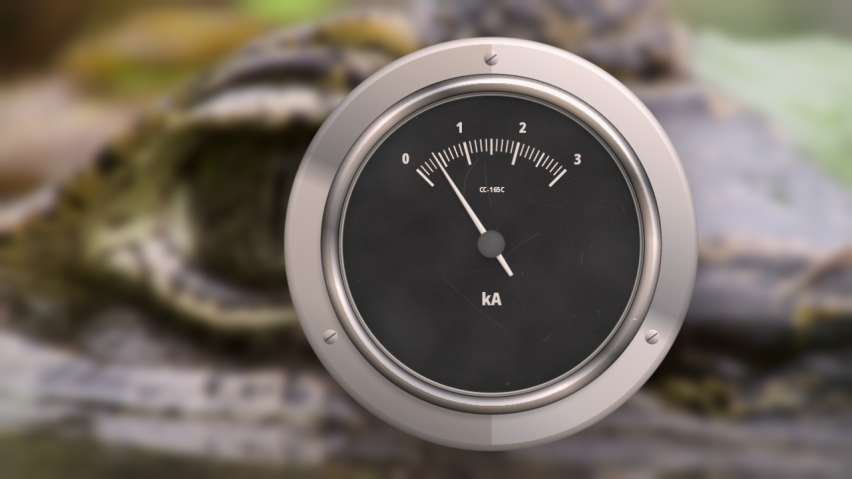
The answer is 0.4 kA
